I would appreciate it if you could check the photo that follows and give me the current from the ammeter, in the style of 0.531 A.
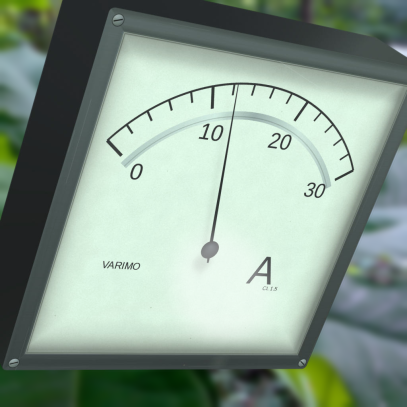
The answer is 12 A
